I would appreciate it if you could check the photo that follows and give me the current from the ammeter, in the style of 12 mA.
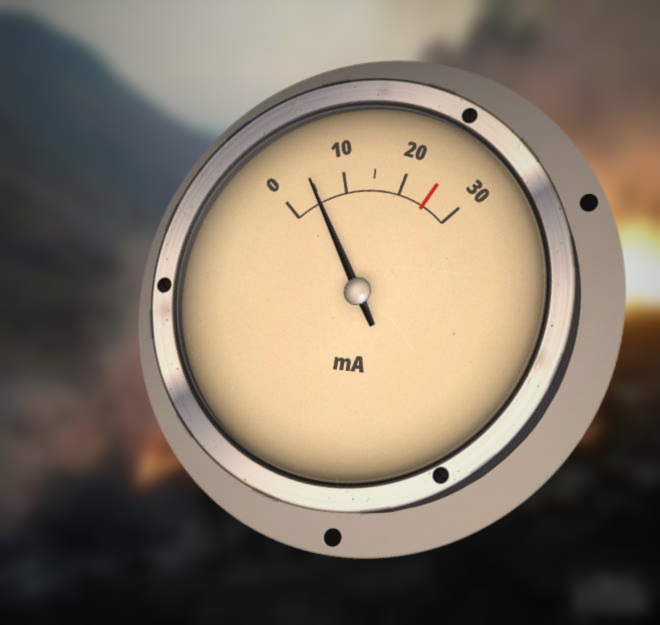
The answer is 5 mA
